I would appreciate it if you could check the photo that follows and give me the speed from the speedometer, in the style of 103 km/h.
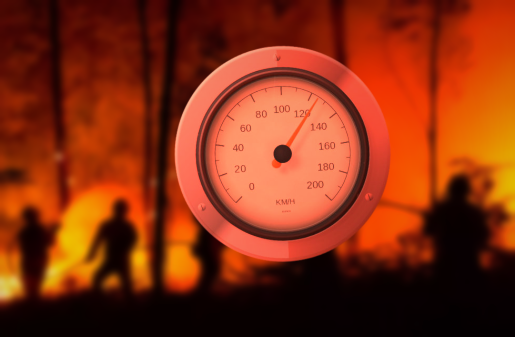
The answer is 125 km/h
